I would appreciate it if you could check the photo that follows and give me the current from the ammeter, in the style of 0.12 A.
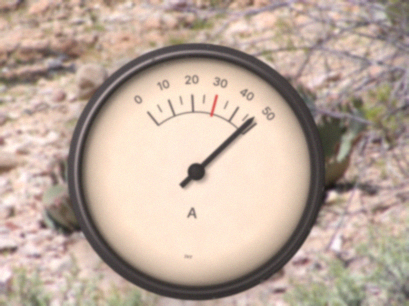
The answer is 47.5 A
